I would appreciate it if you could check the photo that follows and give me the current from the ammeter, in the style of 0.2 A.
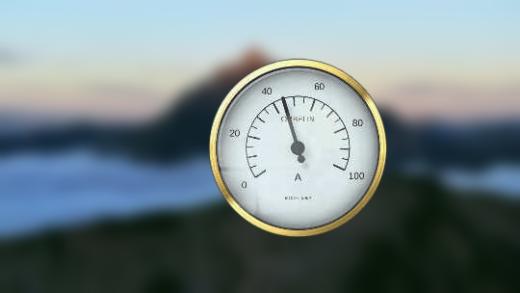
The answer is 45 A
